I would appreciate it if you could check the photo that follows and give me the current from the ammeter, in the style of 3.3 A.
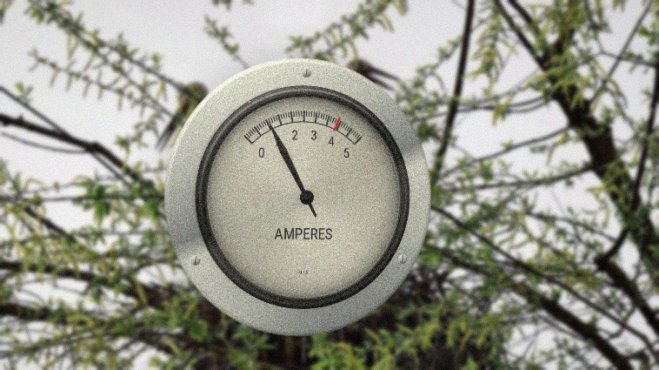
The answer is 1 A
